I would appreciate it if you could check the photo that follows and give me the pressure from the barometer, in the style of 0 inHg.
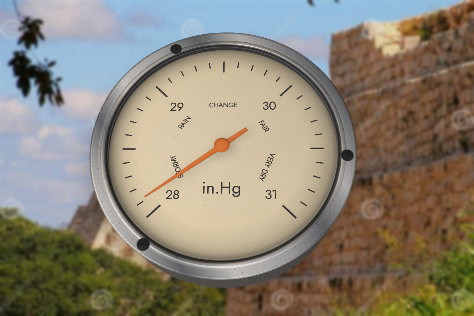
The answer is 28.1 inHg
